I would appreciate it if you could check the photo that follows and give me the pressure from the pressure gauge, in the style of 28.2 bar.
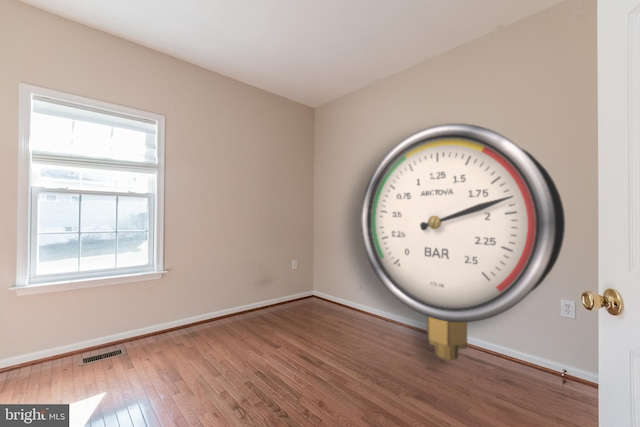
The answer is 1.9 bar
